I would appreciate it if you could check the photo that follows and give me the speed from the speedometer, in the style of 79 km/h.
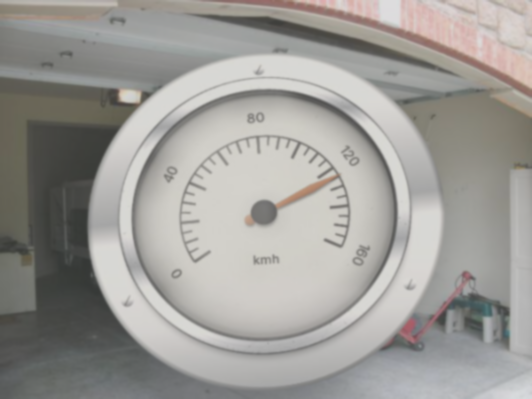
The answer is 125 km/h
